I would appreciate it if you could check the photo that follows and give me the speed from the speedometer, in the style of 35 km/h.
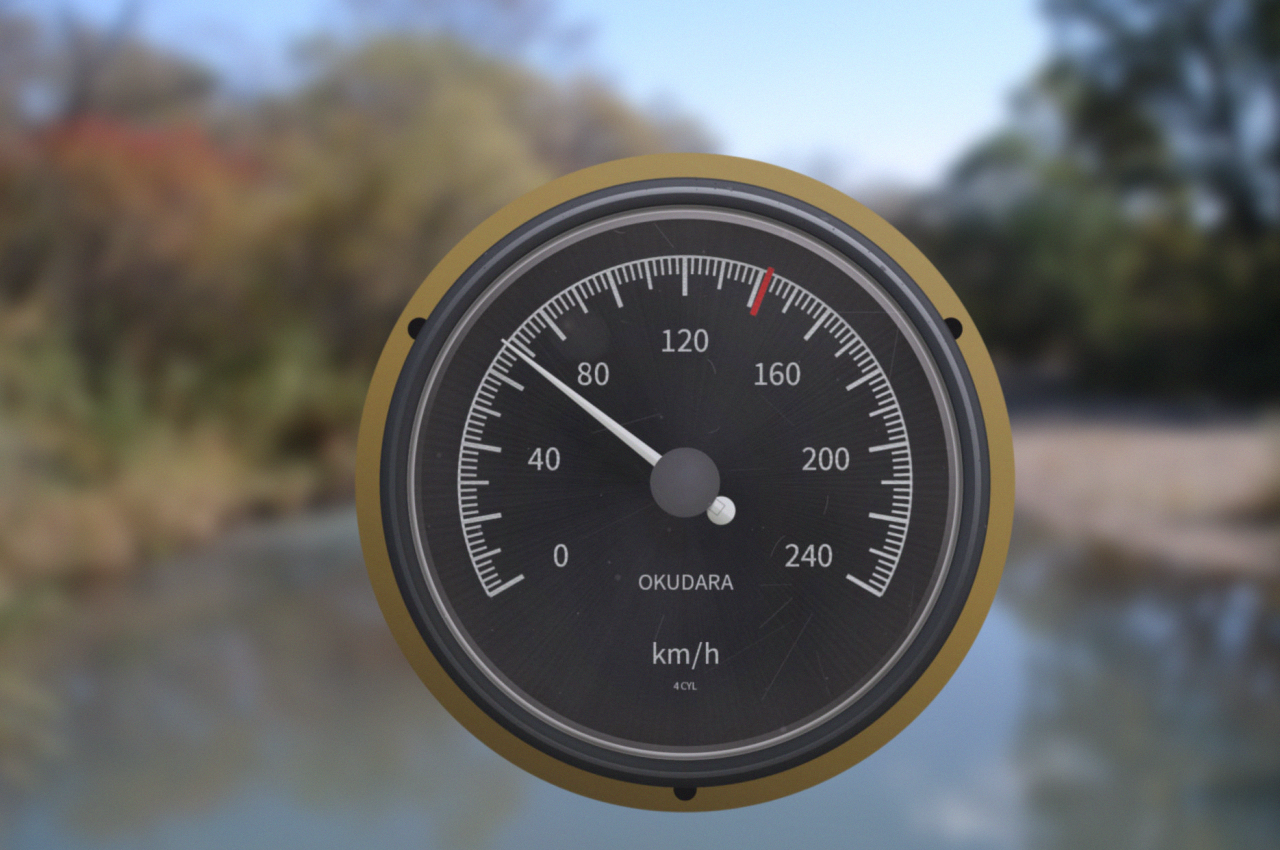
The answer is 68 km/h
